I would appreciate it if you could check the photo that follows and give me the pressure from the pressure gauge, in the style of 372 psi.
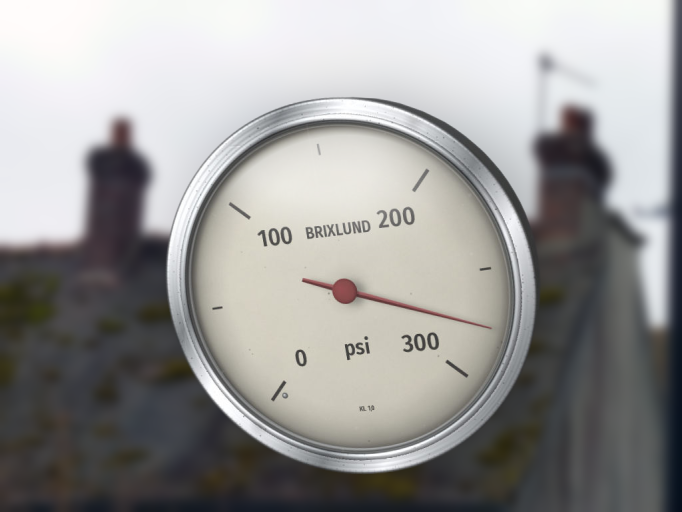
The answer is 275 psi
